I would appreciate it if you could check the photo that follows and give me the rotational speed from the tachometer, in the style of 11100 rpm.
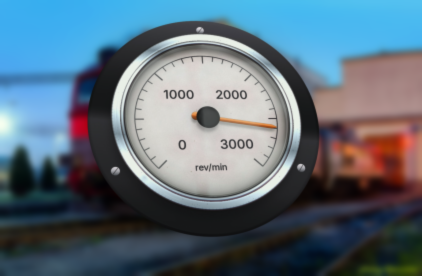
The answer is 2600 rpm
